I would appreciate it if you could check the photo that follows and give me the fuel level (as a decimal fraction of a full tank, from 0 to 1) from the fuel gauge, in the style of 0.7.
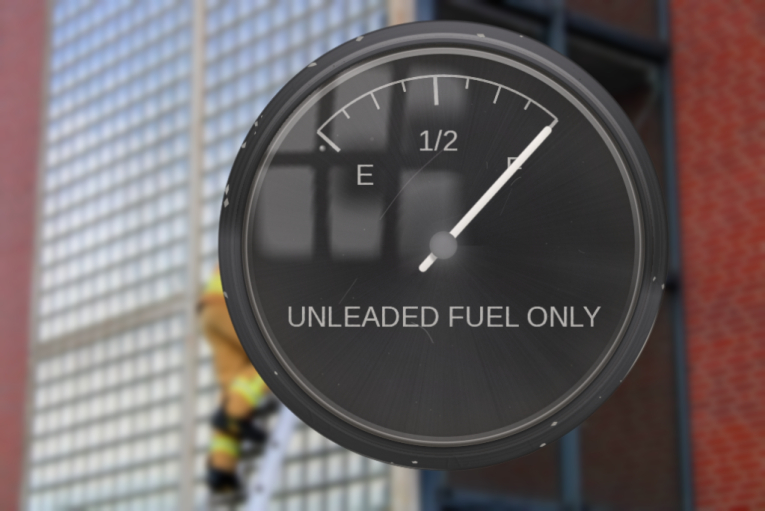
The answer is 1
